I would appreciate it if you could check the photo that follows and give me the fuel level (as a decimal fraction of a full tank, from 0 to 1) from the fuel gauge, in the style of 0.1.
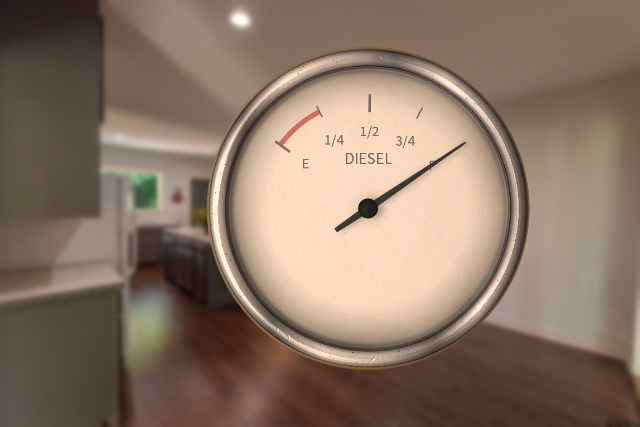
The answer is 1
